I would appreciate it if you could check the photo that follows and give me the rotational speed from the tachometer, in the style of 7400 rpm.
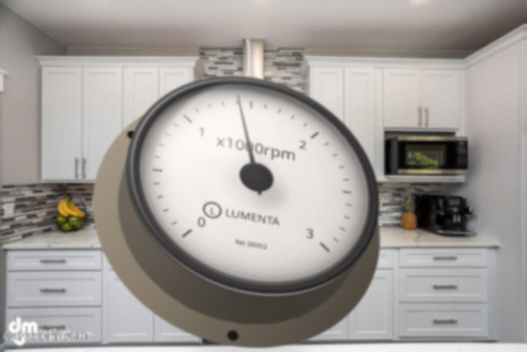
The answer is 1400 rpm
